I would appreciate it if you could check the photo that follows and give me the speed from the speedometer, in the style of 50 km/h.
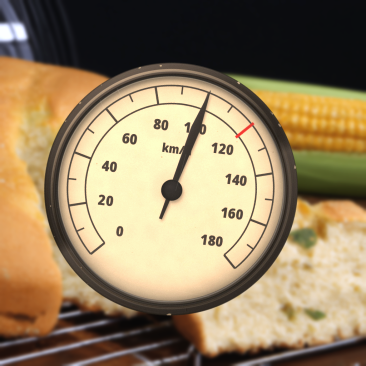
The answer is 100 km/h
